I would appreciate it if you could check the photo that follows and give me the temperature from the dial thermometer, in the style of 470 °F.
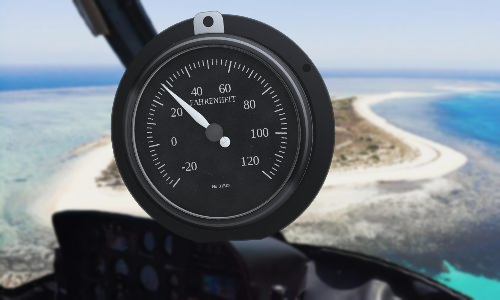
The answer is 28 °F
